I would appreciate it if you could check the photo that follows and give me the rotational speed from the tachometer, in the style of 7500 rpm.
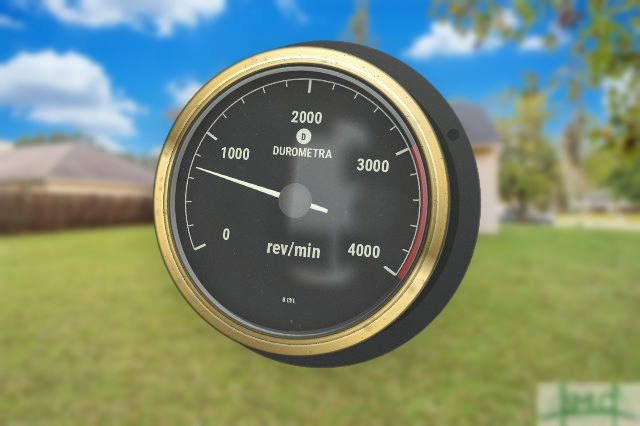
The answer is 700 rpm
